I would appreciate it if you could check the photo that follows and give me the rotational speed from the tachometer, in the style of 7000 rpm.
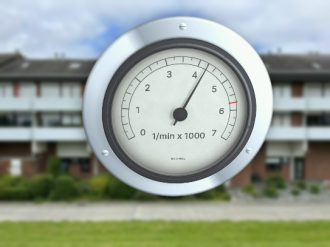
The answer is 4250 rpm
